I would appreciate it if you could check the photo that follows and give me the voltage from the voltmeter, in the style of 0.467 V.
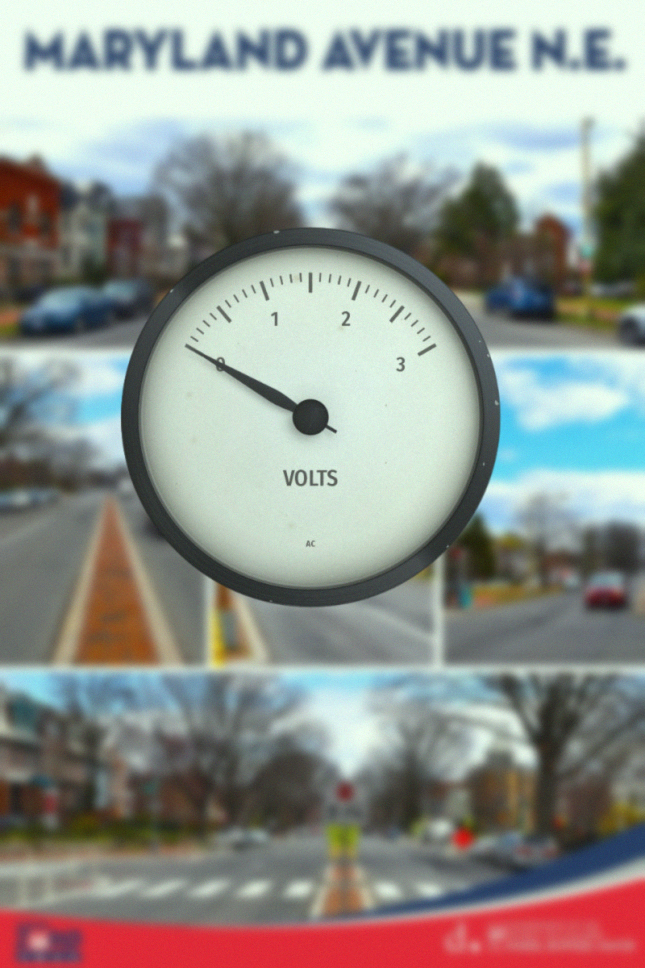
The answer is 0 V
